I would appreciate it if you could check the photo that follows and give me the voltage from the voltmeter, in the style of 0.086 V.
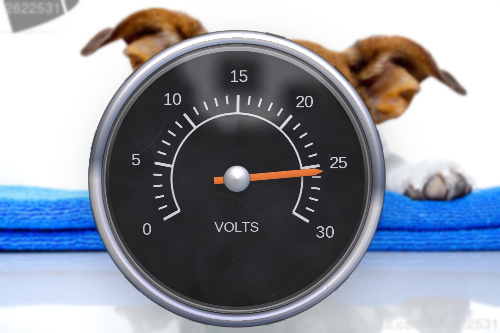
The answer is 25.5 V
